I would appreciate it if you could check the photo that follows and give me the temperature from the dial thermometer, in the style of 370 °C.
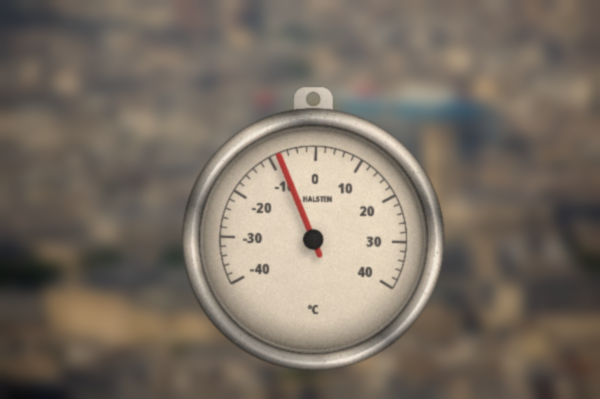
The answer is -8 °C
